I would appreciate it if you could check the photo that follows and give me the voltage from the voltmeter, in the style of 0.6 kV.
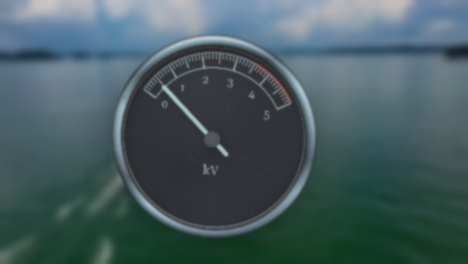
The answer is 0.5 kV
